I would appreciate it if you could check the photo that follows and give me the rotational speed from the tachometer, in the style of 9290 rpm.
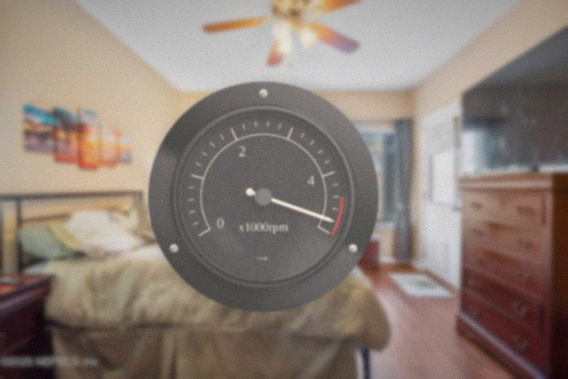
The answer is 4800 rpm
